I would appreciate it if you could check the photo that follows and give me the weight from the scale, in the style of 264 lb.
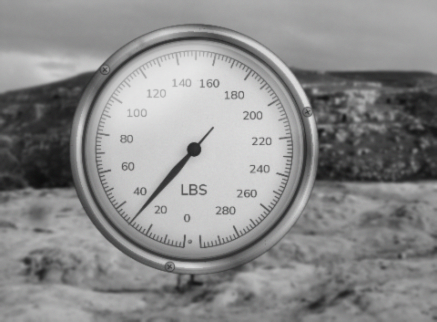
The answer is 30 lb
